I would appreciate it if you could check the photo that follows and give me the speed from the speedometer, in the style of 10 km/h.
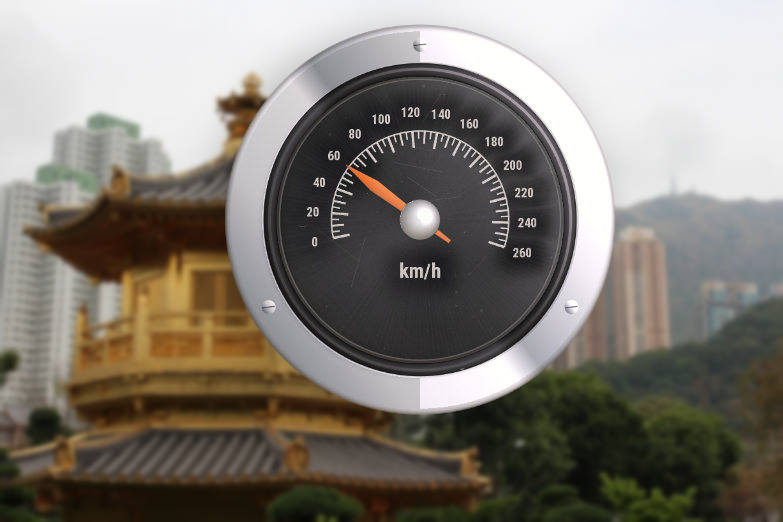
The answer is 60 km/h
